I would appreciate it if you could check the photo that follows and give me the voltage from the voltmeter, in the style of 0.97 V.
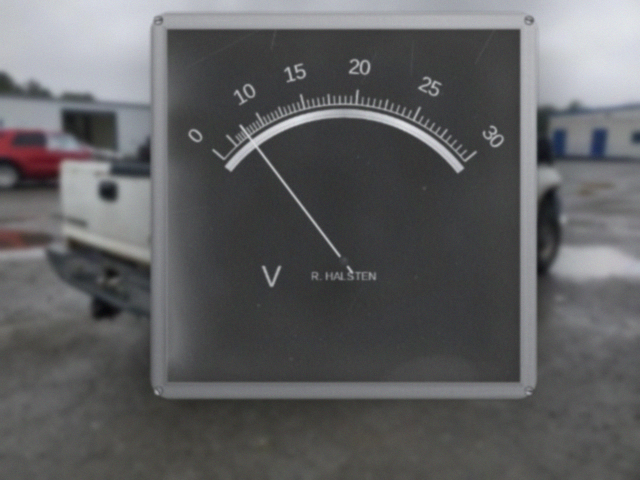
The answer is 7.5 V
